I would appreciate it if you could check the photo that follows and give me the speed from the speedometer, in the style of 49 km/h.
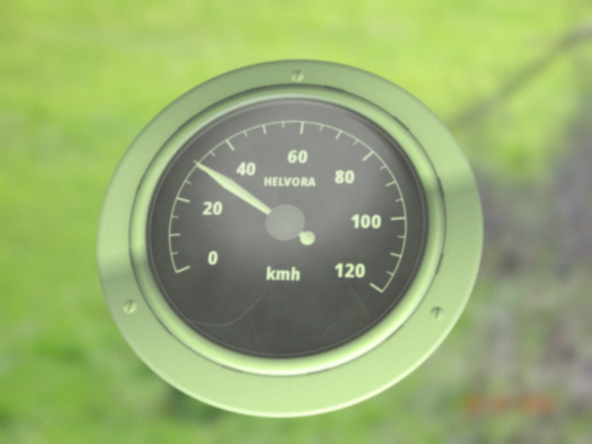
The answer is 30 km/h
